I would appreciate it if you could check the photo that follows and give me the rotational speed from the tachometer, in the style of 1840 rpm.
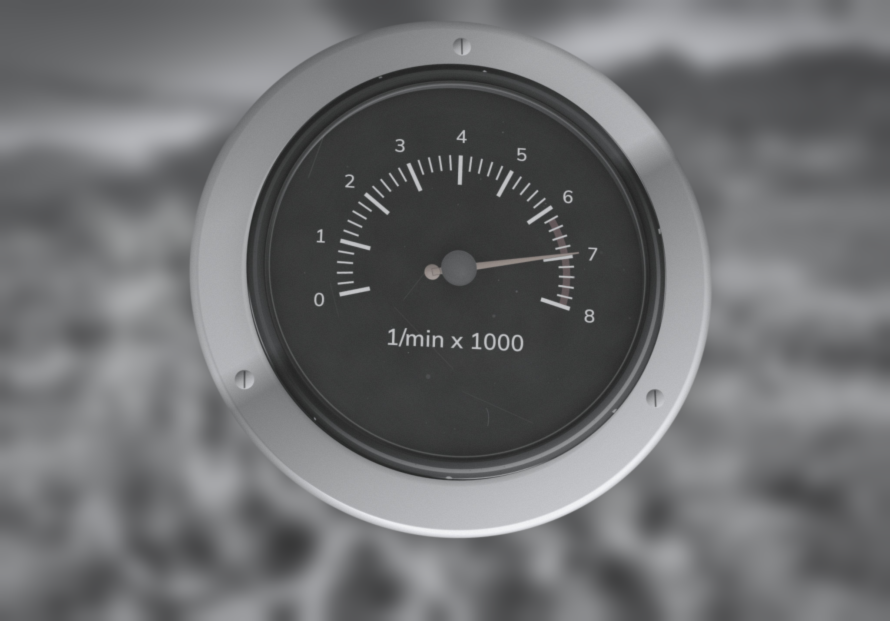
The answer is 7000 rpm
